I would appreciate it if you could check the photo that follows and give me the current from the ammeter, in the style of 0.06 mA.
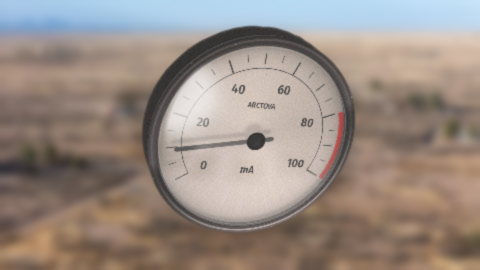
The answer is 10 mA
